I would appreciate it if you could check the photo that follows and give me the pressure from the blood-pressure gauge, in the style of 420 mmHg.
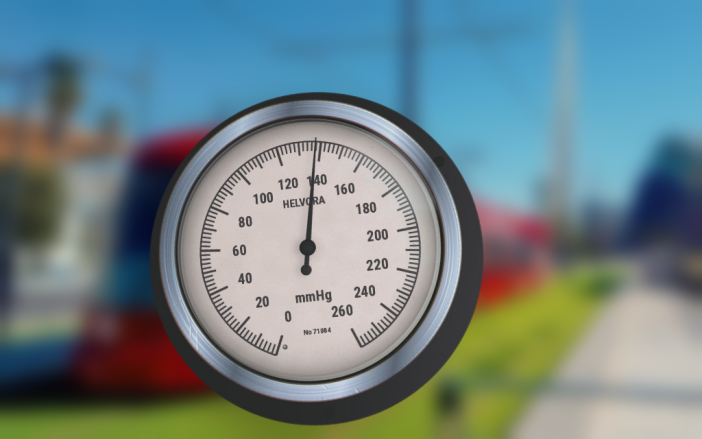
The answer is 138 mmHg
